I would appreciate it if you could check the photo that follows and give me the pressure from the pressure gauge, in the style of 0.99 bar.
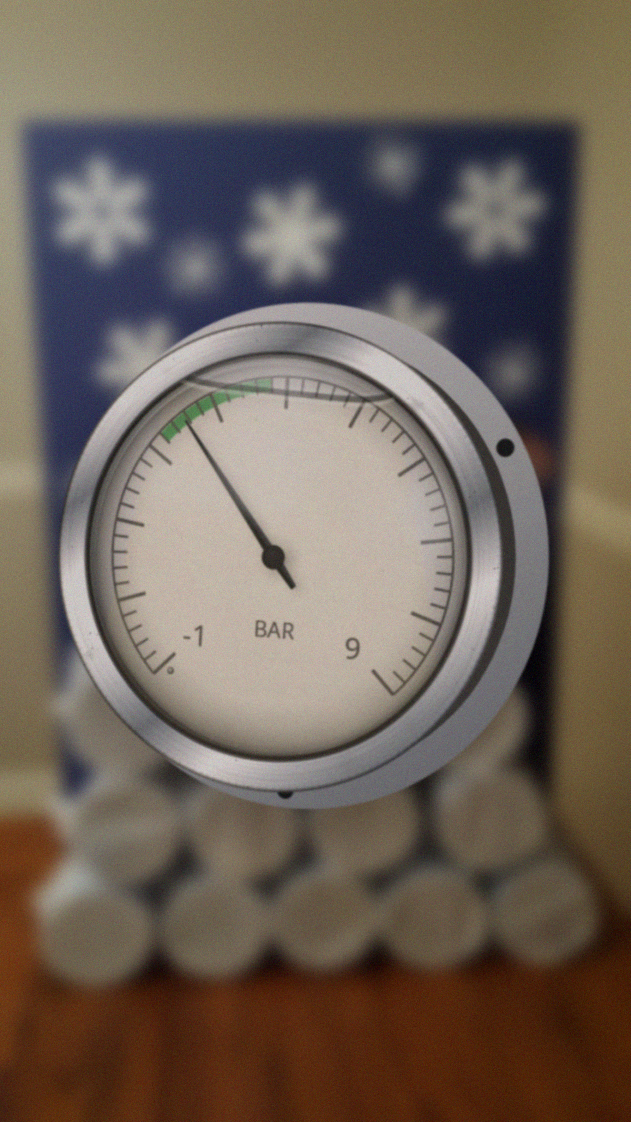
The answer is 2.6 bar
